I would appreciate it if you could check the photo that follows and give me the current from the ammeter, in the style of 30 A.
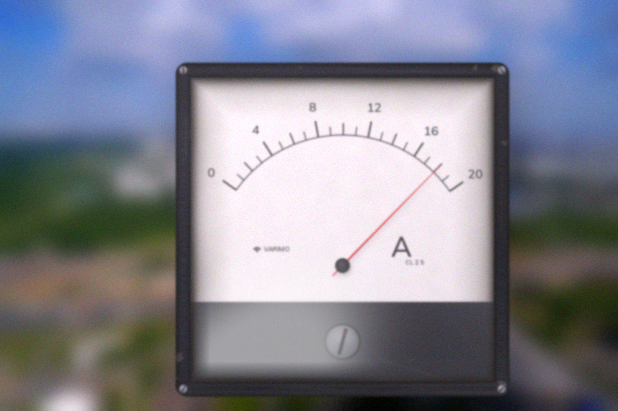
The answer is 18 A
